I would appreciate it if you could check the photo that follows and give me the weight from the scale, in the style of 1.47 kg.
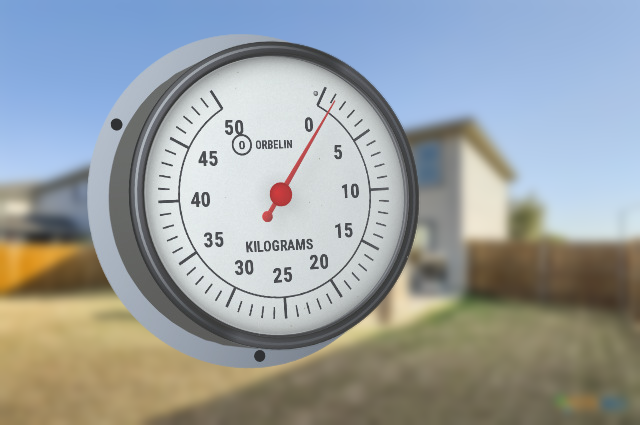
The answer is 1 kg
